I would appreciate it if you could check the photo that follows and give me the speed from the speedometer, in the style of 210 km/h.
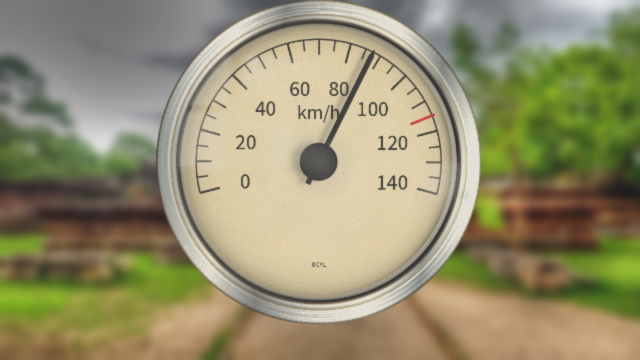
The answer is 87.5 km/h
